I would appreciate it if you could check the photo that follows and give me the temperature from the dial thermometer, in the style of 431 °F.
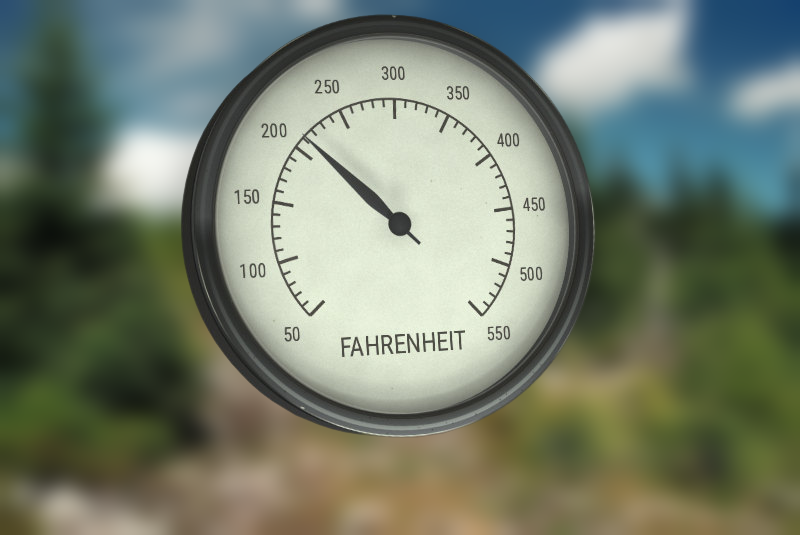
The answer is 210 °F
